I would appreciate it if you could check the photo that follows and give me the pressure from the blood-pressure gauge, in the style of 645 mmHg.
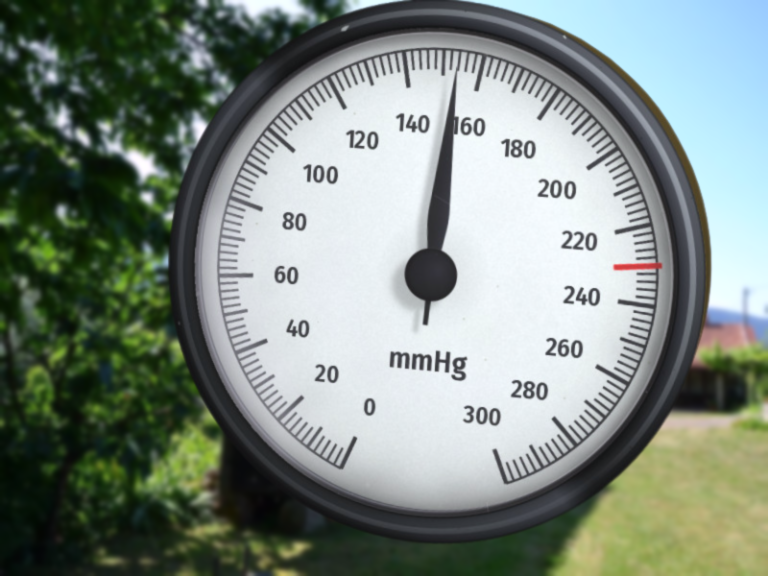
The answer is 154 mmHg
